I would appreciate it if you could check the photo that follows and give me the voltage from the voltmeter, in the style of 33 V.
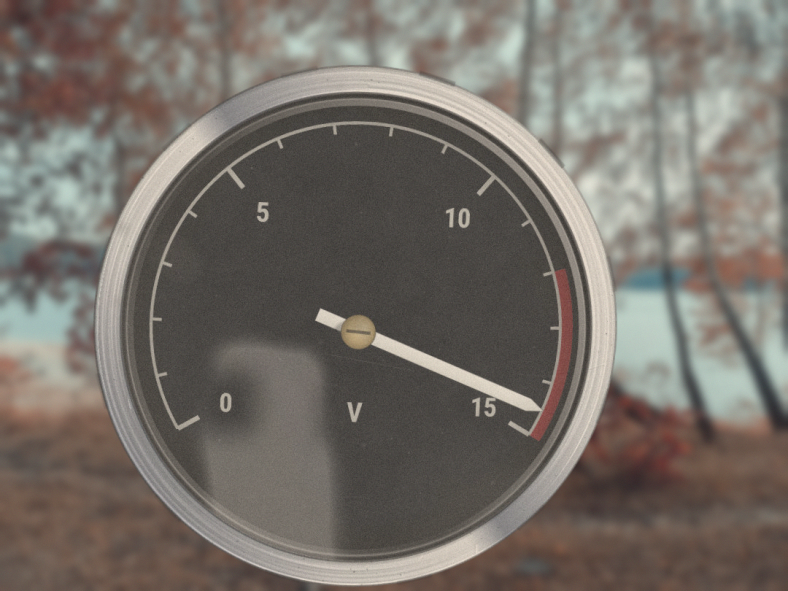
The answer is 14.5 V
